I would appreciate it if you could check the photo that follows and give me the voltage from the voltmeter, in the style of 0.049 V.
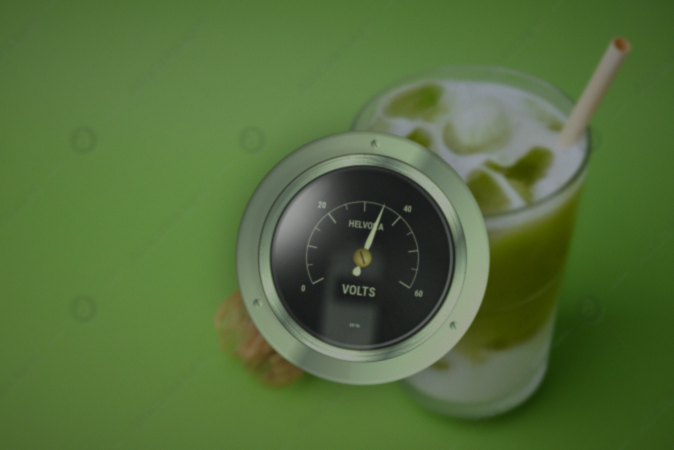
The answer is 35 V
